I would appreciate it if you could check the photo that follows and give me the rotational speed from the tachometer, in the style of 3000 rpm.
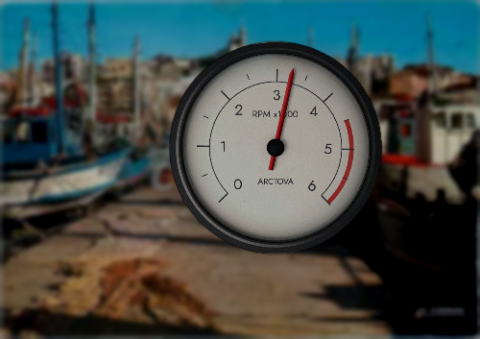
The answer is 3250 rpm
